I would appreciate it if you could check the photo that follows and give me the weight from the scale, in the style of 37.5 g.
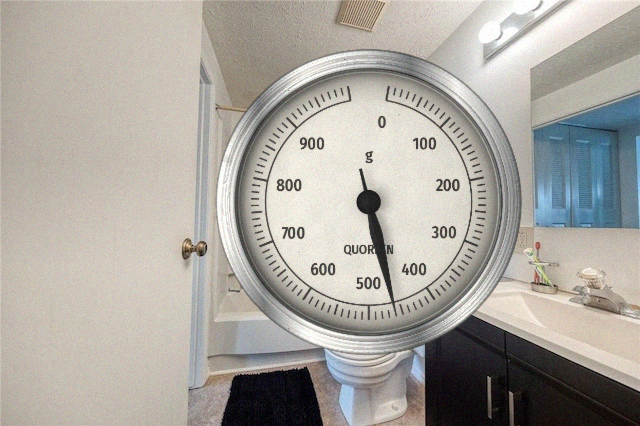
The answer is 460 g
